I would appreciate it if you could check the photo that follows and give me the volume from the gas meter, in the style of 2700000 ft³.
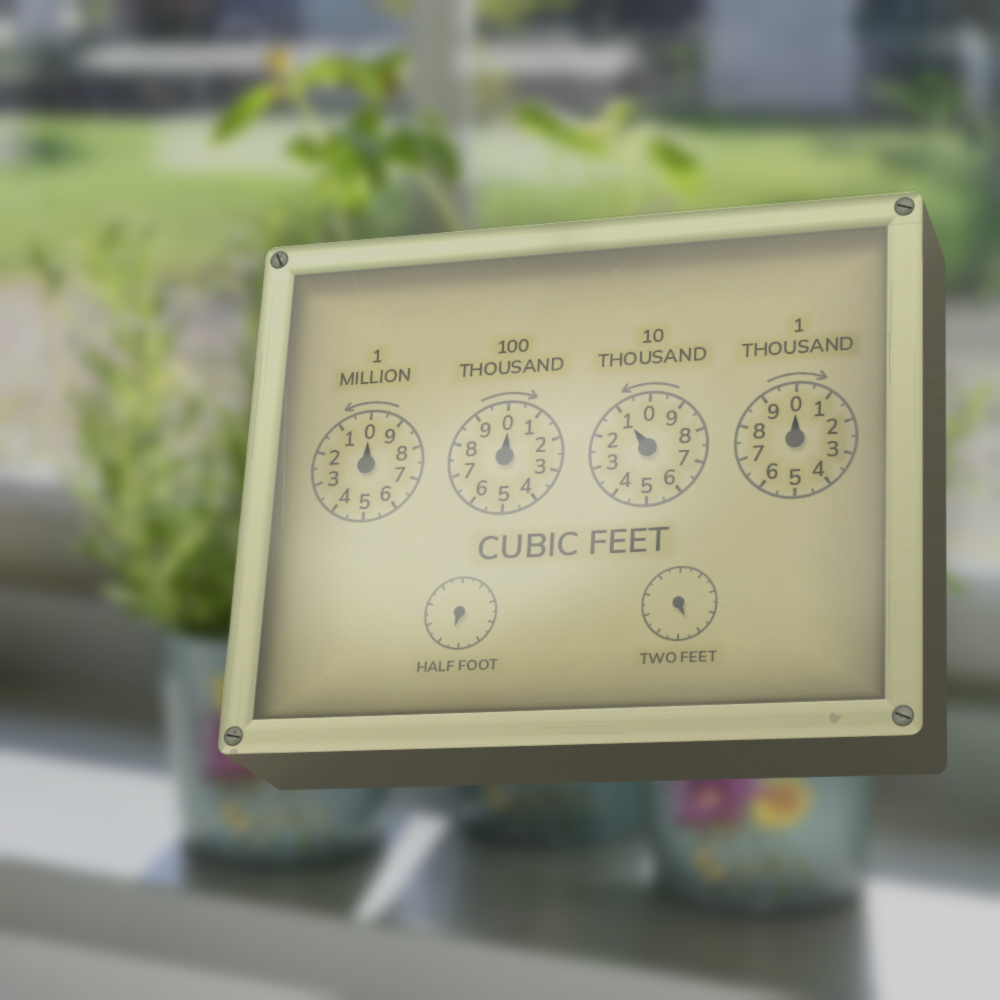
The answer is 1000 ft³
